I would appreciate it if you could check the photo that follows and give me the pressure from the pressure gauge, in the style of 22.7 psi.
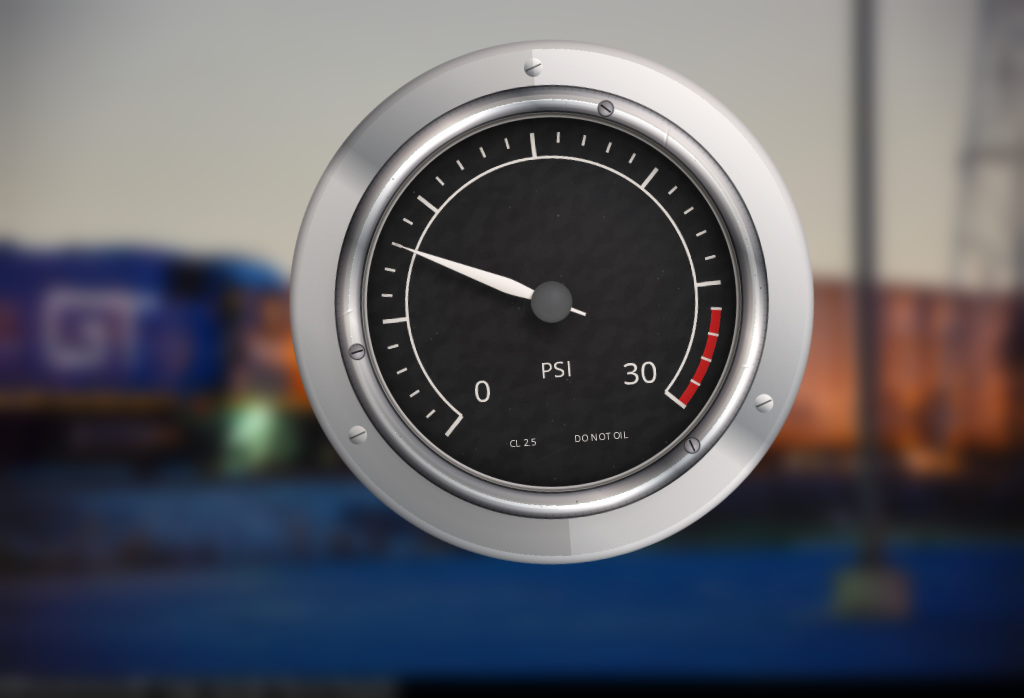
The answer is 8 psi
